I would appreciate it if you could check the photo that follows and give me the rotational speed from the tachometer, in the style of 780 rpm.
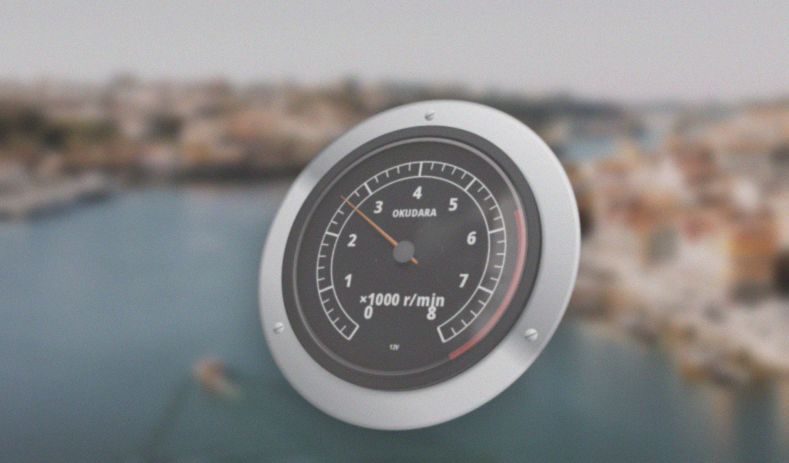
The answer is 2600 rpm
